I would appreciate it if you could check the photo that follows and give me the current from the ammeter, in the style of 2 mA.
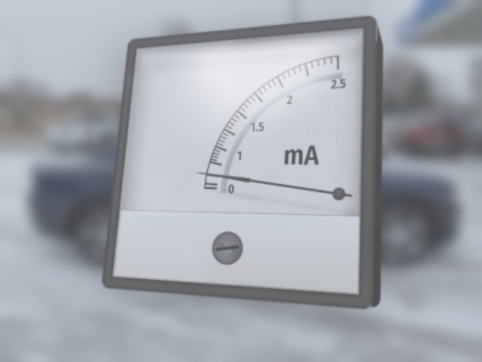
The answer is 0.5 mA
